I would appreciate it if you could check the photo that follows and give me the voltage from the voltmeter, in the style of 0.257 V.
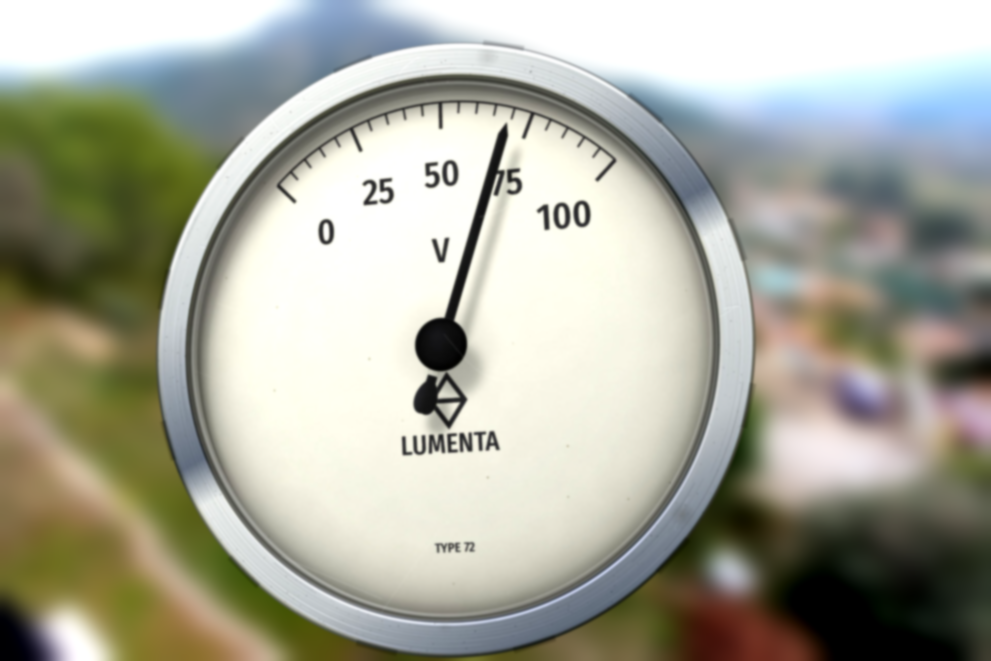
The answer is 70 V
